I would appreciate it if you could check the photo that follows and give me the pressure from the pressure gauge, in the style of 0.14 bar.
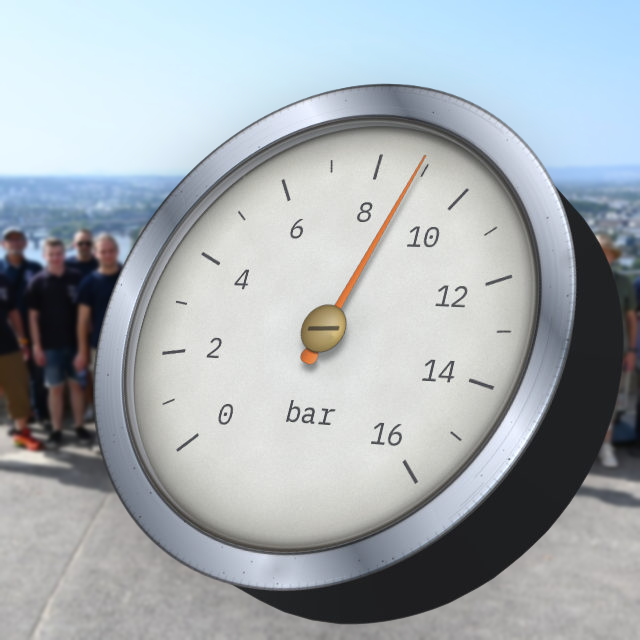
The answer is 9 bar
